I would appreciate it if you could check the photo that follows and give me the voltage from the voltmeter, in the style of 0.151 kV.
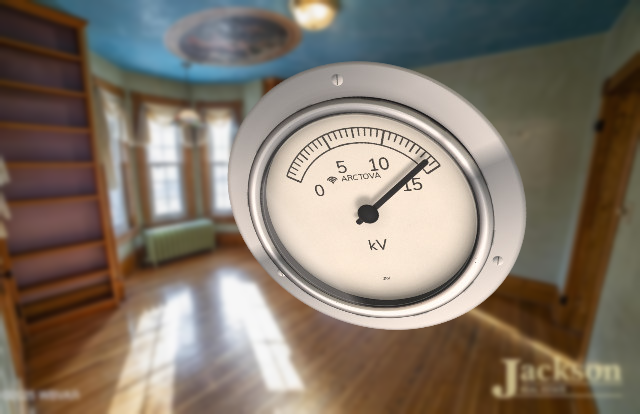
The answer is 14 kV
